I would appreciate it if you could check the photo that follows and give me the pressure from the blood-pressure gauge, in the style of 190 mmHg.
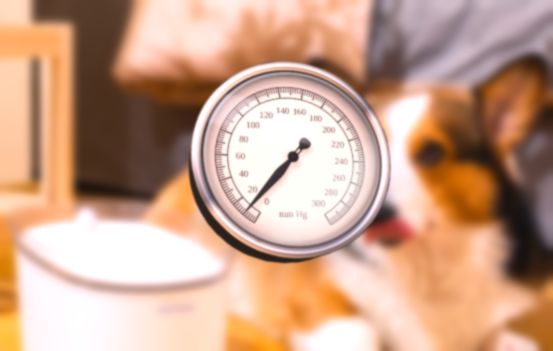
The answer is 10 mmHg
